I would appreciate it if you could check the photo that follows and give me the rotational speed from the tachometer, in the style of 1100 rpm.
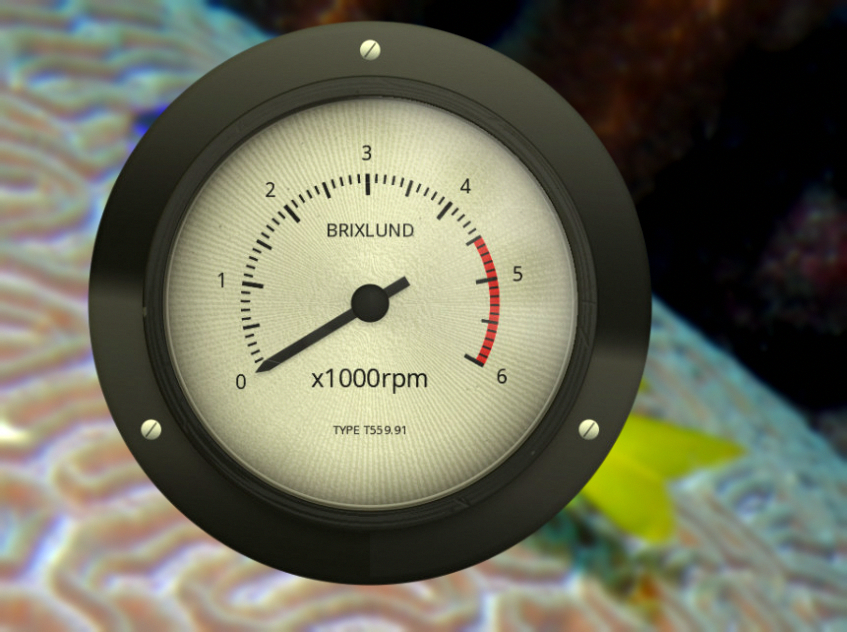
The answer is 0 rpm
